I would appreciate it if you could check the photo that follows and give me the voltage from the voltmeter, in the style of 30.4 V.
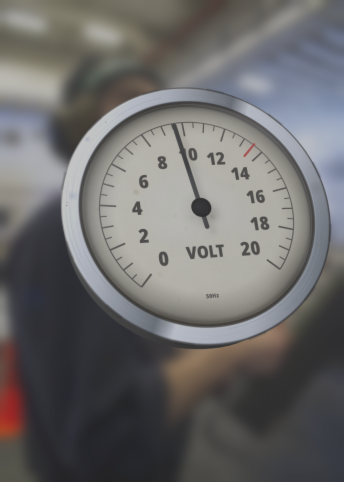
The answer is 9.5 V
